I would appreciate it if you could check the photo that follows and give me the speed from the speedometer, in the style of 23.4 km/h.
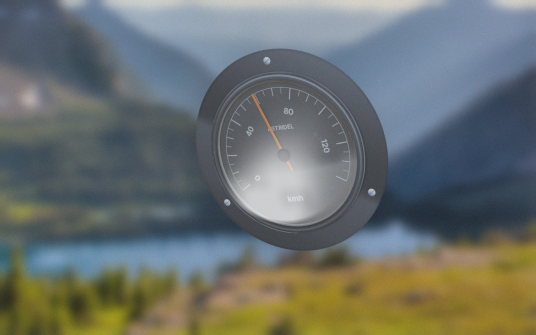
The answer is 60 km/h
